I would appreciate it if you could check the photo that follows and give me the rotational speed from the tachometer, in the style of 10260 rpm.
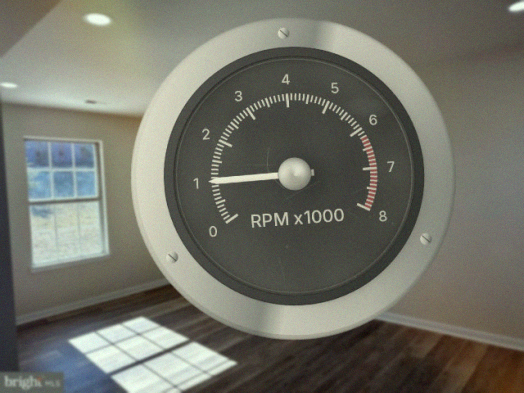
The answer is 1000 rpm
